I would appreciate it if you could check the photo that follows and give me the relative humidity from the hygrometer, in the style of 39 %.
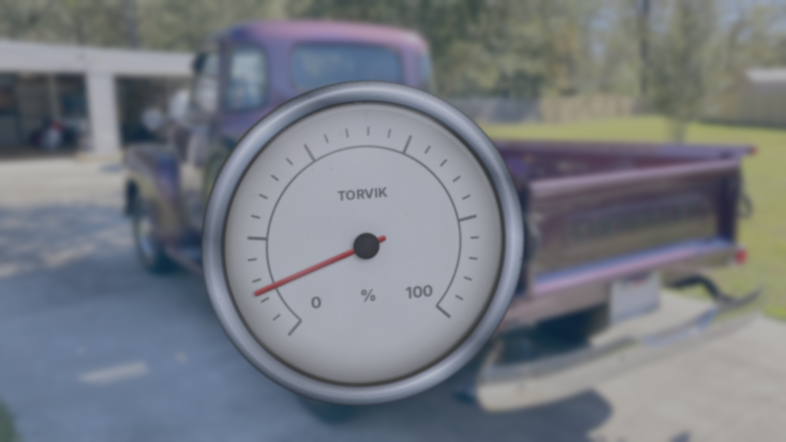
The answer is 10 %
